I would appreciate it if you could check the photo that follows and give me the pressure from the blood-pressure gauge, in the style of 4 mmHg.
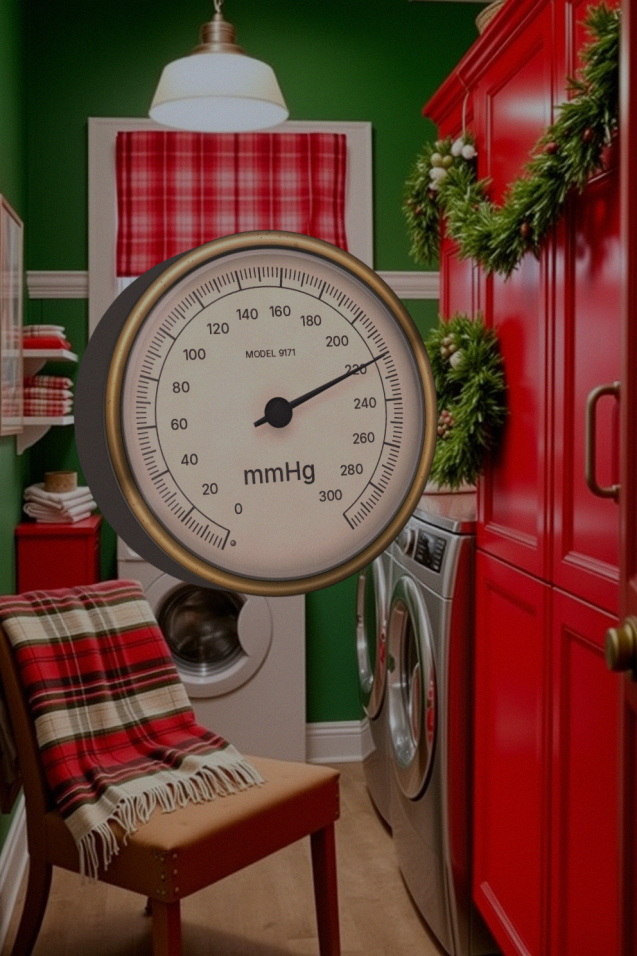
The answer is 220 mmHg
